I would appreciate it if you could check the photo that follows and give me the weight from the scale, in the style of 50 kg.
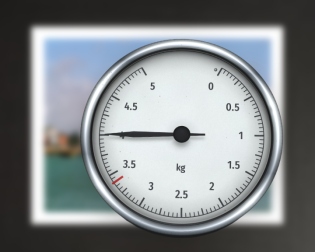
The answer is 4 kg
